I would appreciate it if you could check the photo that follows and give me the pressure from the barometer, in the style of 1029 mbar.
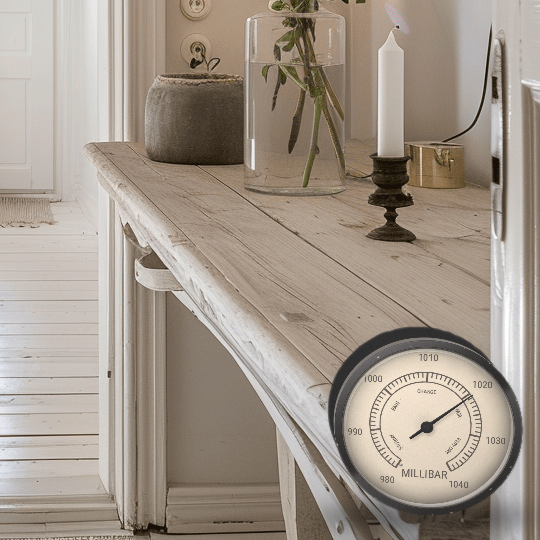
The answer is 1020 mbar
